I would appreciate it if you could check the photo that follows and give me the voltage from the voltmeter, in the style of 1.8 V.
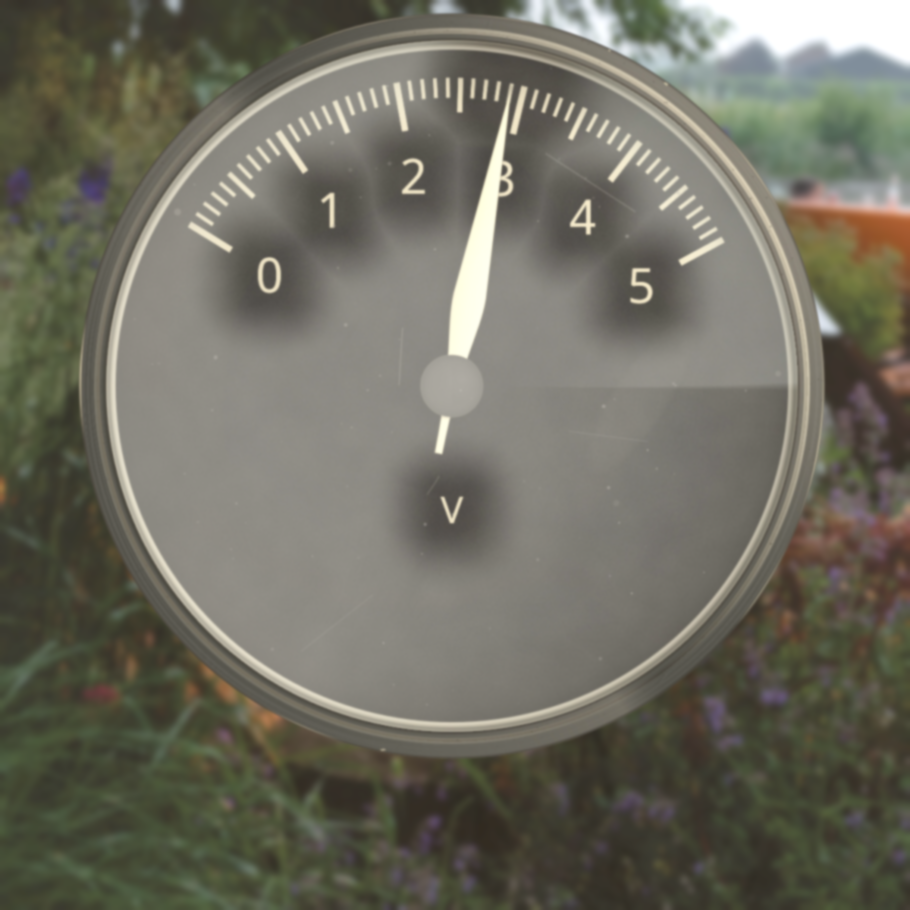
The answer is 2.9 V
